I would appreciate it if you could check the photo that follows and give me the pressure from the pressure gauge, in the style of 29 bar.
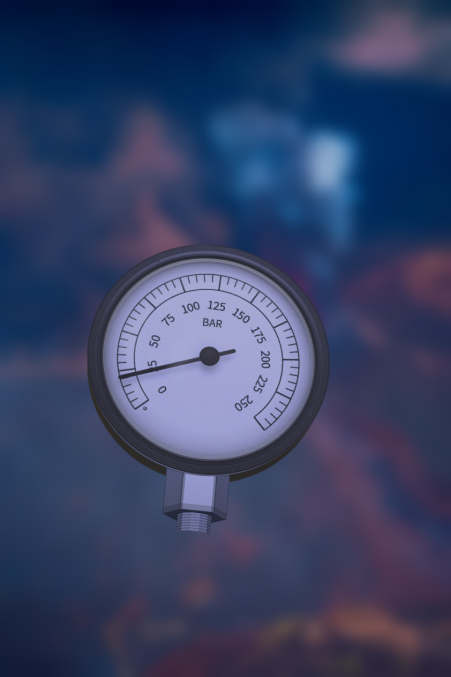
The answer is 20 bar
